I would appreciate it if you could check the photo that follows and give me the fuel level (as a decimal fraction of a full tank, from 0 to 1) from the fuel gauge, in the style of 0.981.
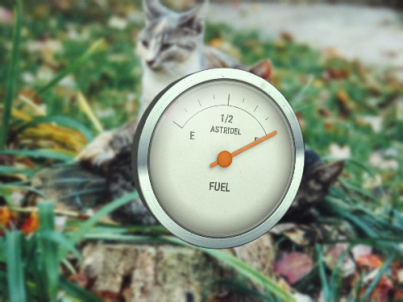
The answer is 1
